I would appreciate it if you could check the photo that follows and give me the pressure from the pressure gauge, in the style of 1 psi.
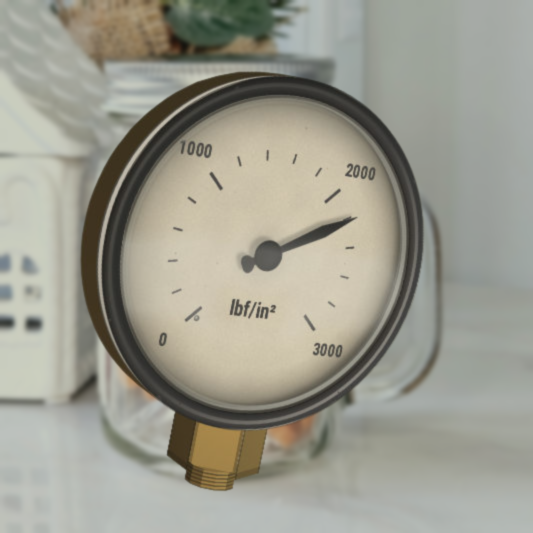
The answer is 2200 psi
